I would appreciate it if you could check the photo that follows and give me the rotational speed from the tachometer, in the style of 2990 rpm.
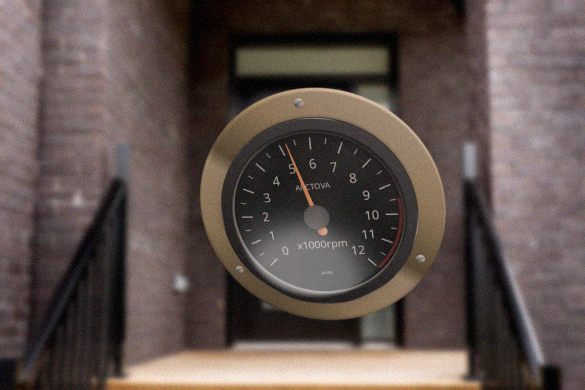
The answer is 5250 rpm
